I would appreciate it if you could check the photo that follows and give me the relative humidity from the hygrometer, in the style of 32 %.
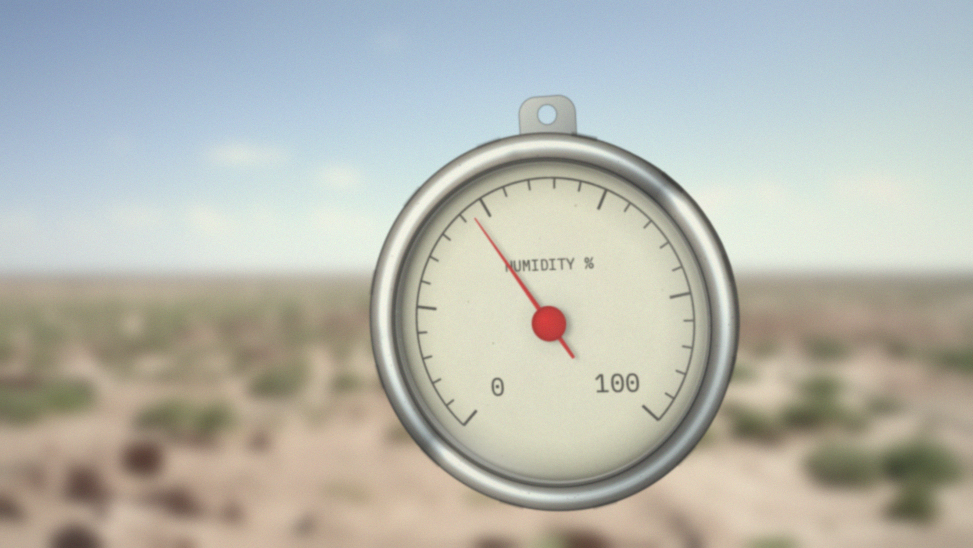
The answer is 38 %
